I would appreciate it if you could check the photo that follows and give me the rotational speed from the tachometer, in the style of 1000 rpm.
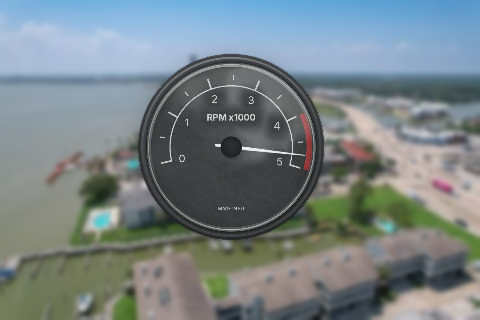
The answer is 4750 rpm
